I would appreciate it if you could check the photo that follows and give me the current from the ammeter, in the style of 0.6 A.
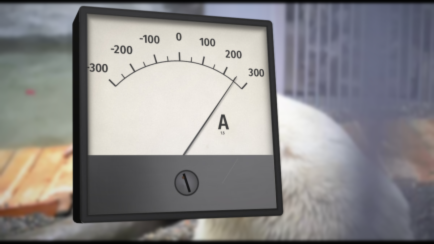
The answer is 250 A
